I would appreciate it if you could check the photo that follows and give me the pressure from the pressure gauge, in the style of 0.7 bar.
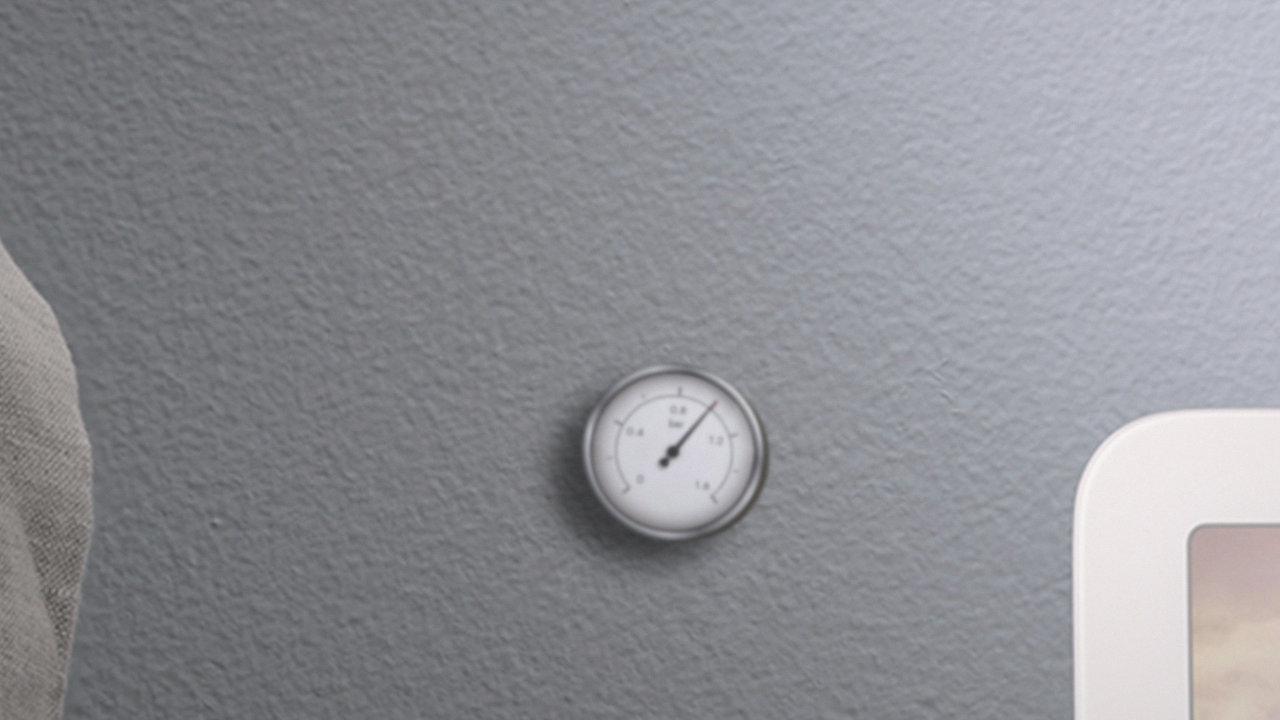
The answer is 1 bar
